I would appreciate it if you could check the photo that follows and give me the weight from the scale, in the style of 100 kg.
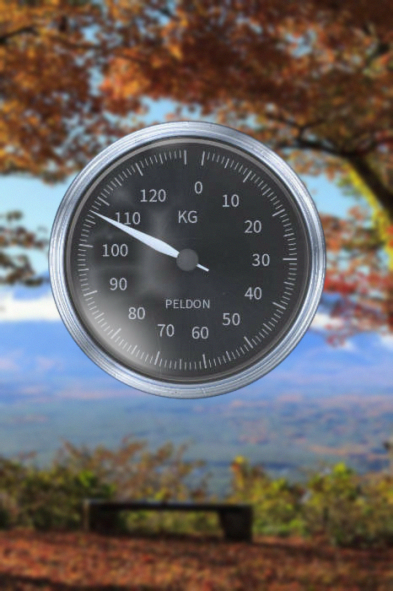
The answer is 107 kg
